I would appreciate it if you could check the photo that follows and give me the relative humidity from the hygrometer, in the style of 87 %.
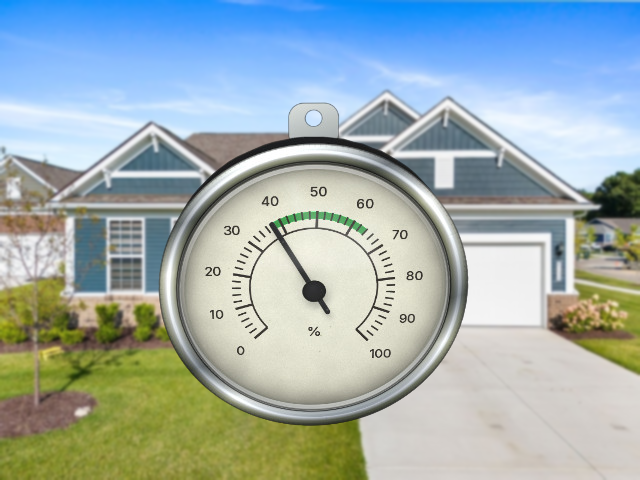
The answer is 38 %
